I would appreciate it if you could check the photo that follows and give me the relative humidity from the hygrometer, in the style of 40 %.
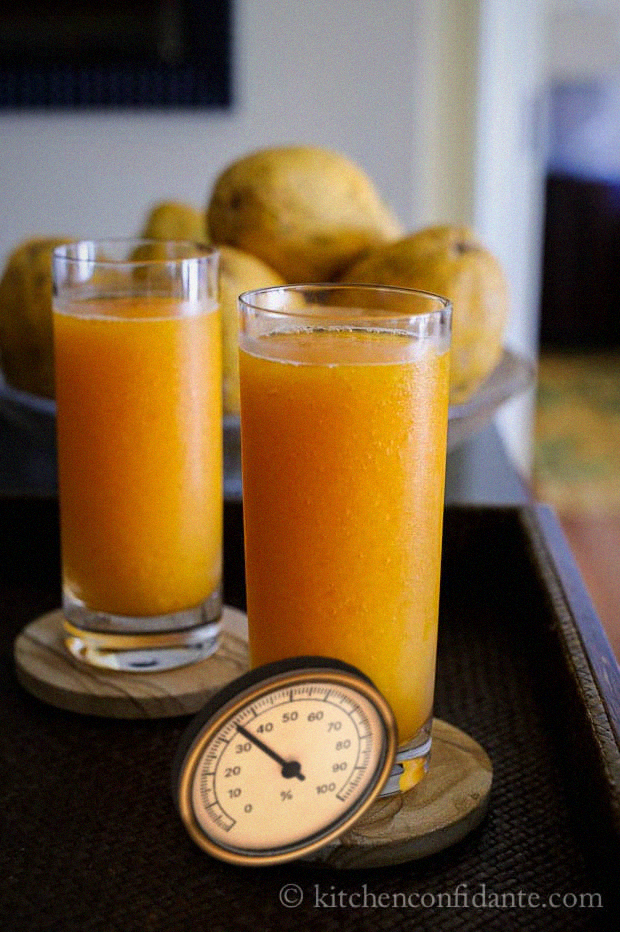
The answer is 35 %
